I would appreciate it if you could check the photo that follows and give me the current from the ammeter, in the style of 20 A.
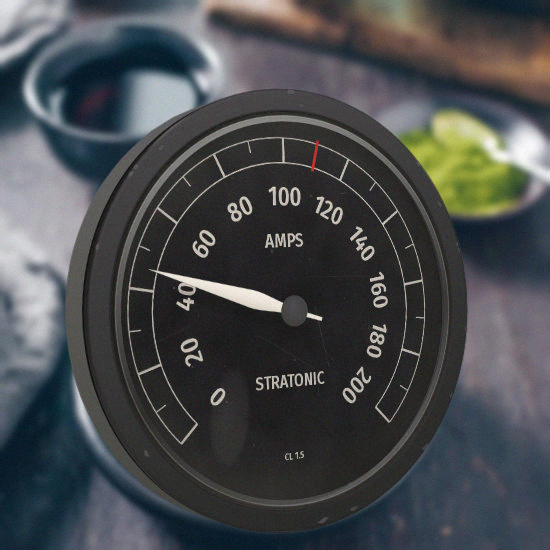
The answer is 45 A
